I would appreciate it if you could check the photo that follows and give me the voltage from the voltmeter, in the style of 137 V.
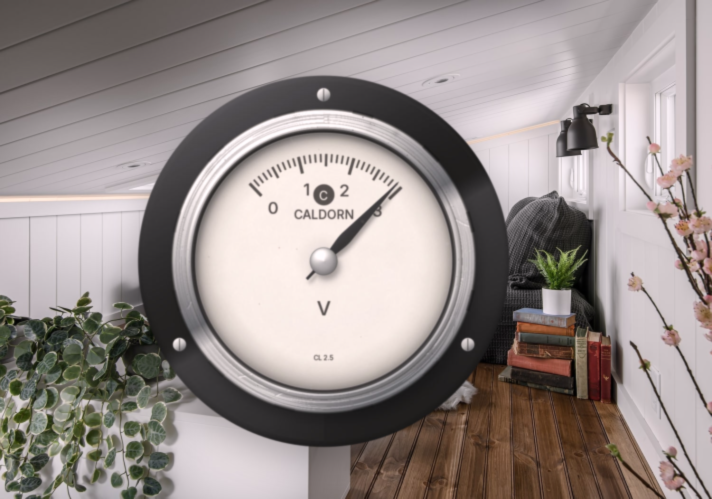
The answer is 2.9 V
